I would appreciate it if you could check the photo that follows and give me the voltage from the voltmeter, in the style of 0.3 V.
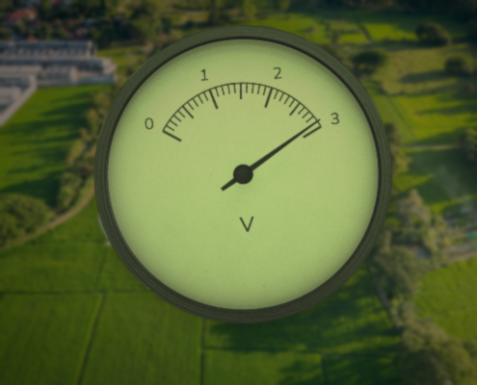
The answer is 2.9 V
